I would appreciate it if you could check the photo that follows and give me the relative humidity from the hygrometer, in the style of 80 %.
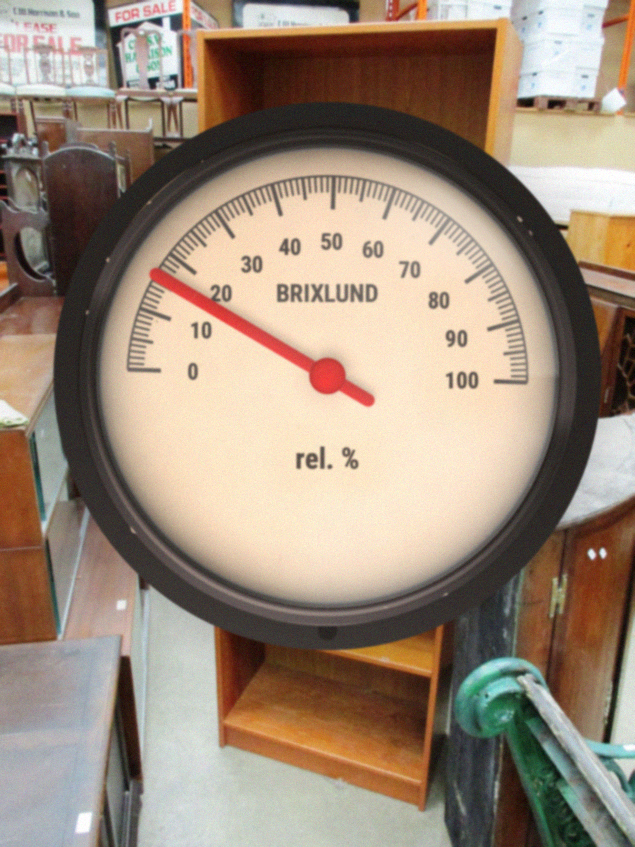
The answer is 16 %
